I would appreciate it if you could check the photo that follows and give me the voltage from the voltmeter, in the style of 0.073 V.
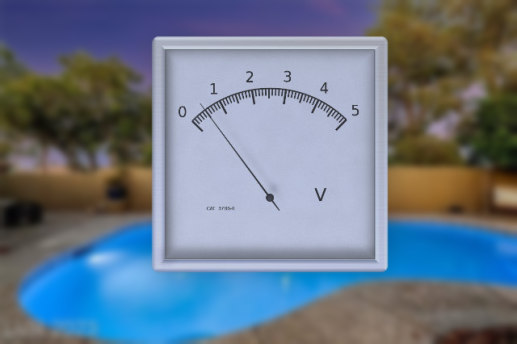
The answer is 0.5 V
